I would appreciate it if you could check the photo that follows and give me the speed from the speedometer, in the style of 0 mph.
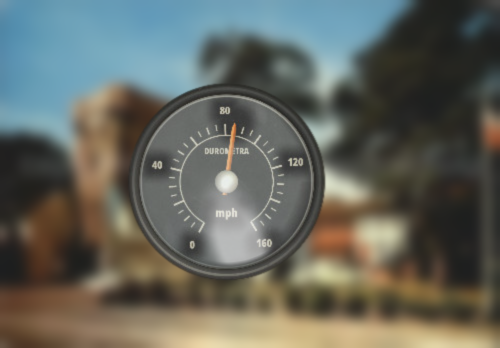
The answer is 85 mph
